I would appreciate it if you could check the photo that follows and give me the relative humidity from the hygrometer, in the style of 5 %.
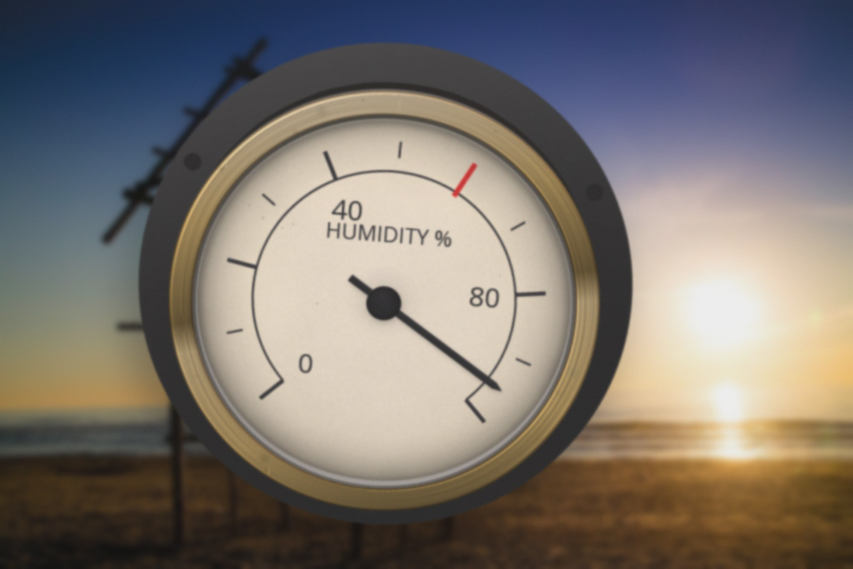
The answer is 95 %
